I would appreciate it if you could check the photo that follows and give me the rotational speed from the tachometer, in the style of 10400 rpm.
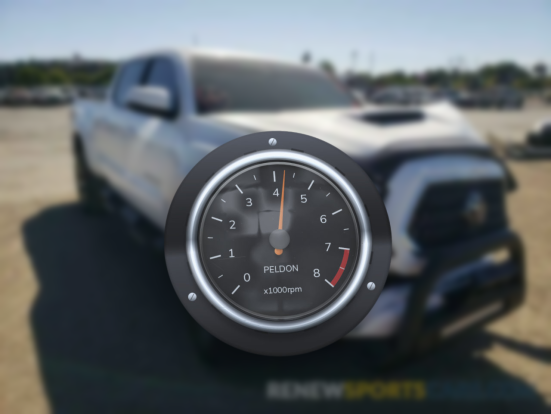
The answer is 4250 rpm
